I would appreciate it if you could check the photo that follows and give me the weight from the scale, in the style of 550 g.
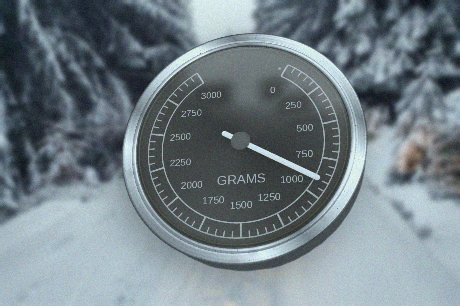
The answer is 900 g
